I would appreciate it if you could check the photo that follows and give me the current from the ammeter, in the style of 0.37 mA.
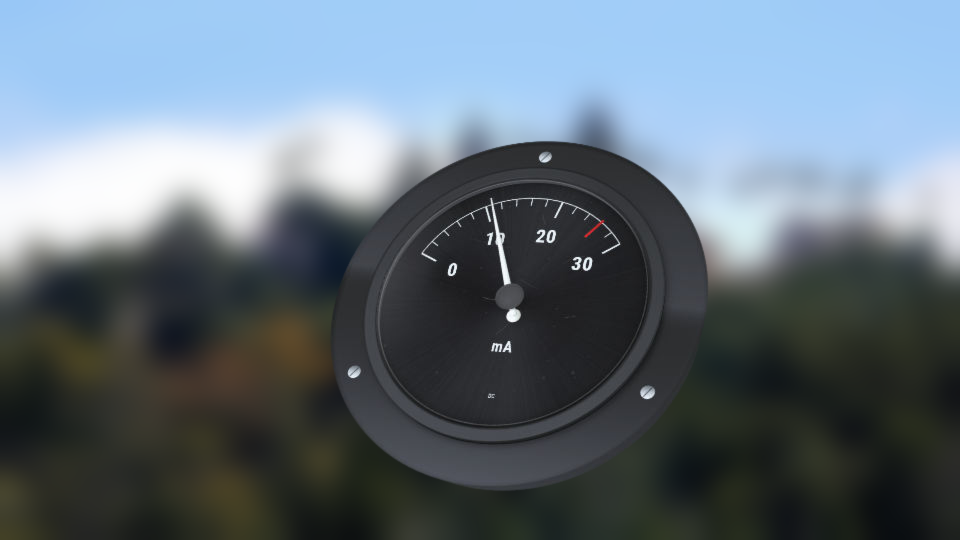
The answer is 11 mA
